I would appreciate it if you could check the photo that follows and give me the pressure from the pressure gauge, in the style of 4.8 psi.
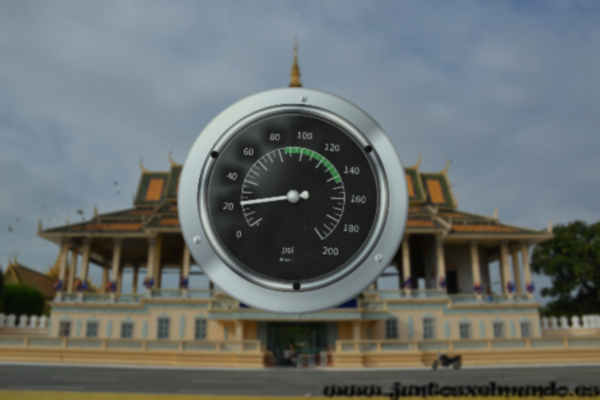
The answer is 20 psi
